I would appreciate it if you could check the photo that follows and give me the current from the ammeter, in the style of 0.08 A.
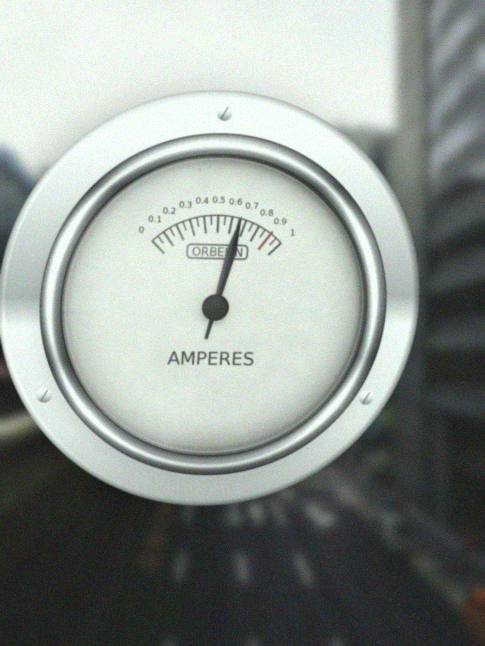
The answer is 0.65 A
